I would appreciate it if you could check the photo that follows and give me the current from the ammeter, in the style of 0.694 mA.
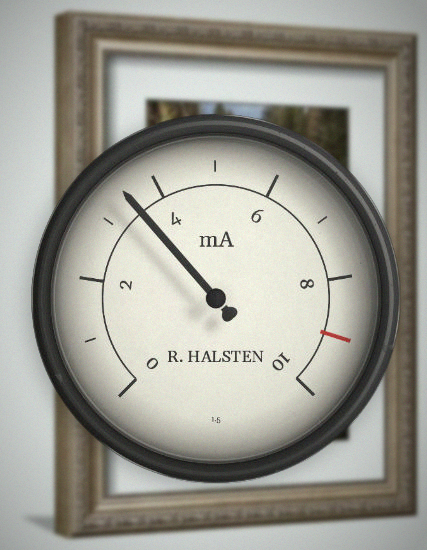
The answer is 3.5 mA
